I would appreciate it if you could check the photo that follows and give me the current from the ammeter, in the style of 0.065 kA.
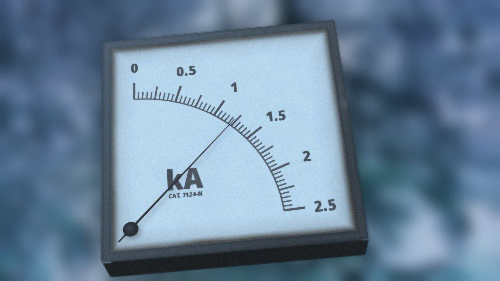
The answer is 1.25 kA
